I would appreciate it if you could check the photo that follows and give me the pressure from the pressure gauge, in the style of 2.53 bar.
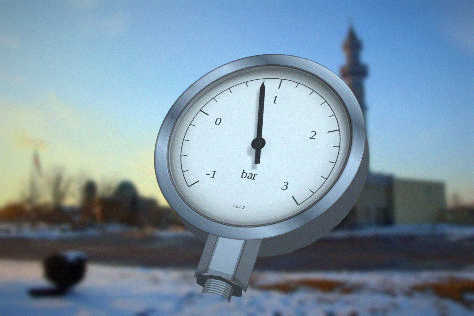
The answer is 0.8 bar
